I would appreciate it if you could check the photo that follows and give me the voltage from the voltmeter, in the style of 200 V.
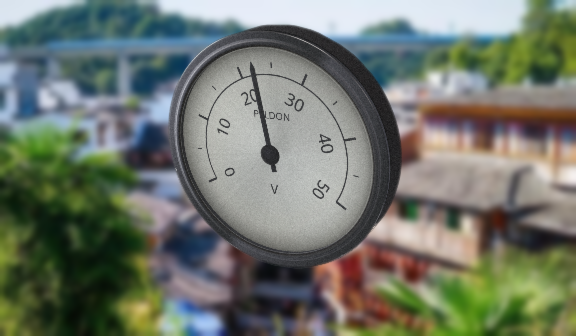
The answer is 22.5 V
